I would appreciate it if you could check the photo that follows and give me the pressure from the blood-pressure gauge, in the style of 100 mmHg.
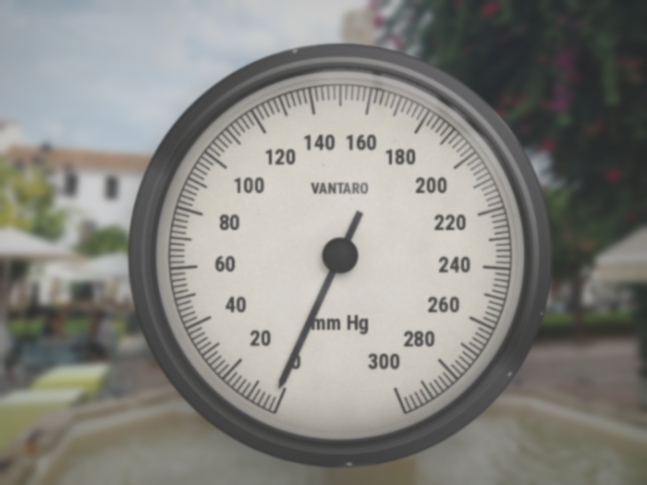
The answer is 2 mmHg
